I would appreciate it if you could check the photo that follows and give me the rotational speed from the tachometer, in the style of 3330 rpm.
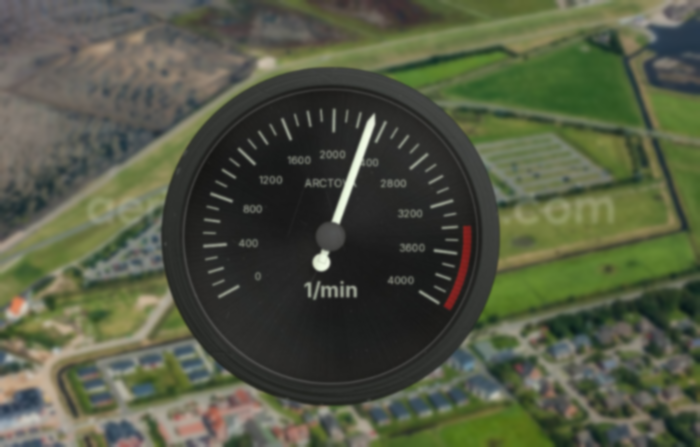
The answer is 2300 rpm
